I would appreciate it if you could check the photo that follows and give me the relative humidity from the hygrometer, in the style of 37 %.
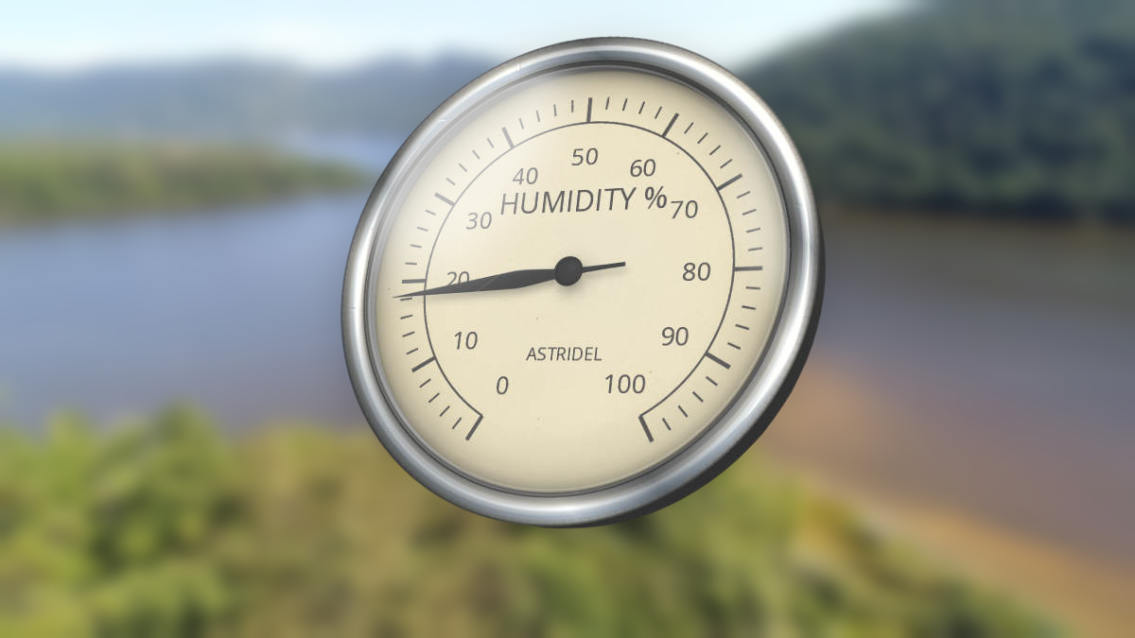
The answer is 18 %
